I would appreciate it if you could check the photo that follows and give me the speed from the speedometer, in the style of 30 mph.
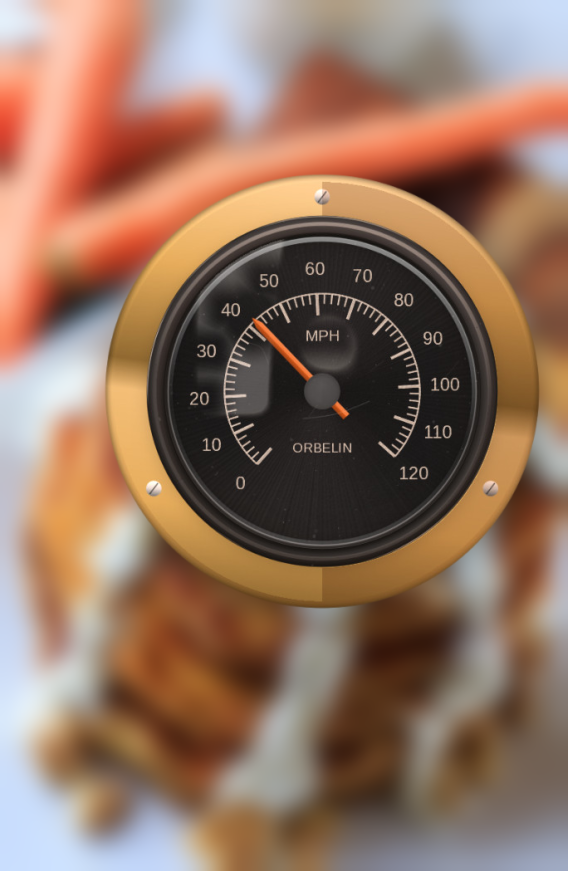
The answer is 42 mph
